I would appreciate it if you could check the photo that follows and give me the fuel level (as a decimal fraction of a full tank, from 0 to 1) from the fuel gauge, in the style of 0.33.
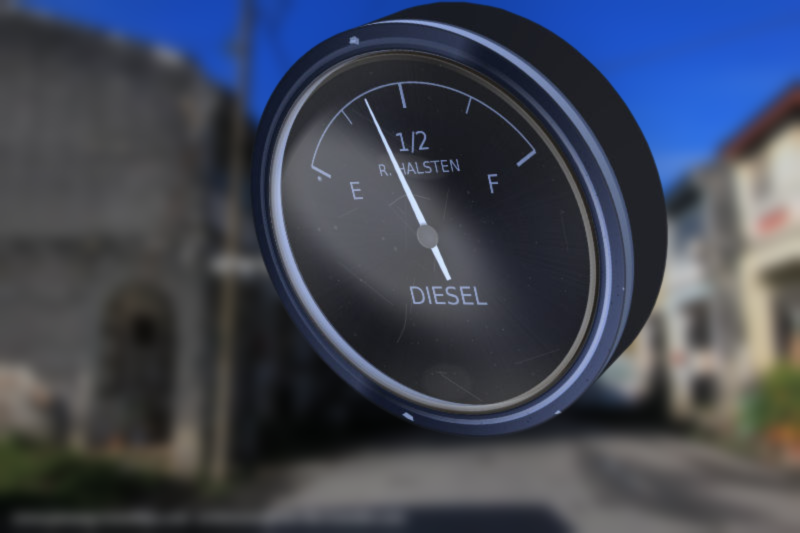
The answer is 0.375
